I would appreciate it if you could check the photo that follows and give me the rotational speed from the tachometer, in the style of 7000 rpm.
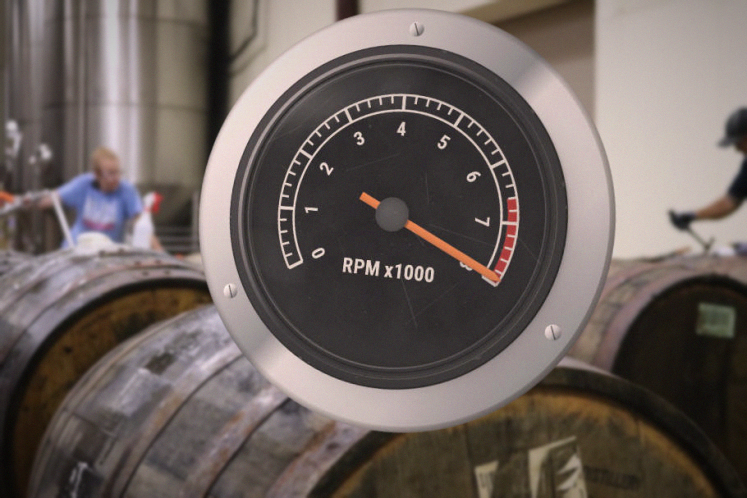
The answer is 7900 rpm
